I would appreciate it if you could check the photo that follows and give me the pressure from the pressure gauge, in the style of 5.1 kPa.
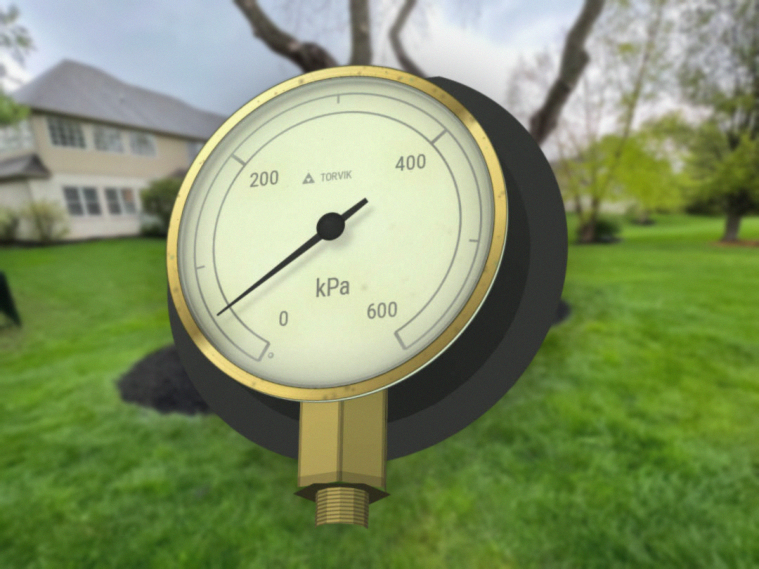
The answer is 50 kPa
